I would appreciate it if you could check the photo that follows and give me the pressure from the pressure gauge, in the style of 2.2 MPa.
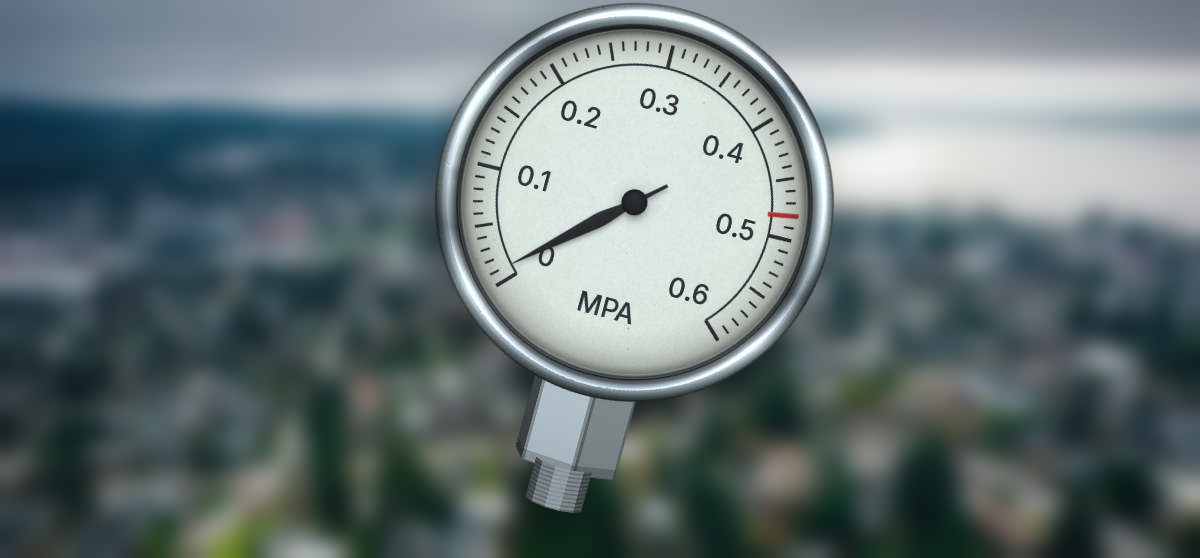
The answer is 0.01 MPa
